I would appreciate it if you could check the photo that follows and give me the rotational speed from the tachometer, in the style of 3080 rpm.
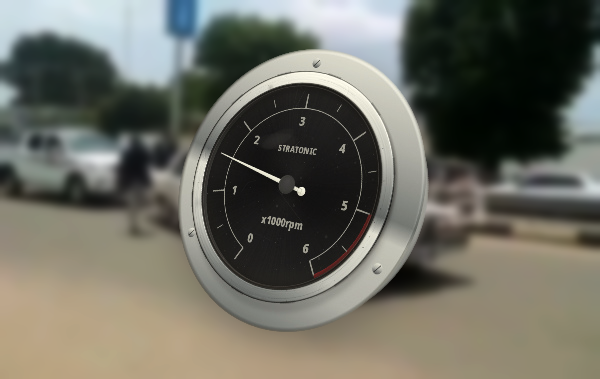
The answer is 1500 rpm
